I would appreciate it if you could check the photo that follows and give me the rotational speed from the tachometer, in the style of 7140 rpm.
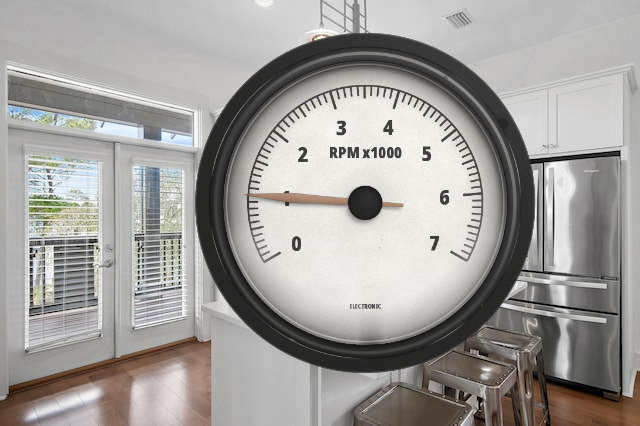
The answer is 1000 rpm
